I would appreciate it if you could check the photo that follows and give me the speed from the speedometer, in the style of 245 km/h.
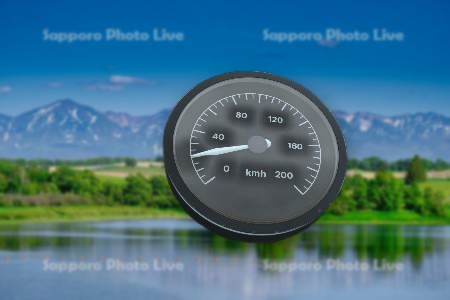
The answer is 20 km/h
